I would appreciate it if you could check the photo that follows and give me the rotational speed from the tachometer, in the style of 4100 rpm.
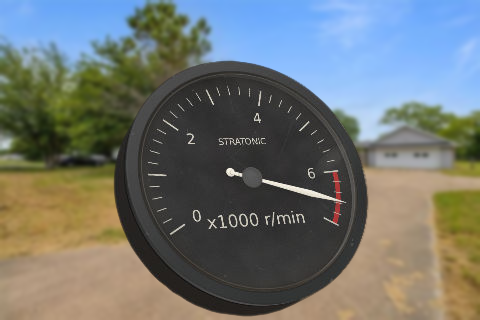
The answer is 6600 rpm
